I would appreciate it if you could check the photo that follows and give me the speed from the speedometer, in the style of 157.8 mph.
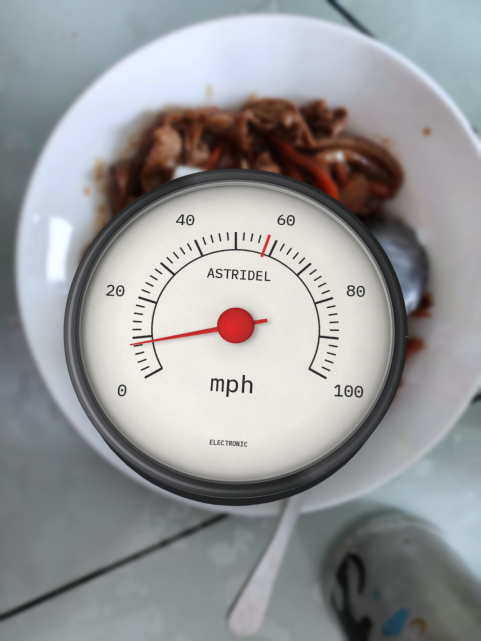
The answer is 8 mph
